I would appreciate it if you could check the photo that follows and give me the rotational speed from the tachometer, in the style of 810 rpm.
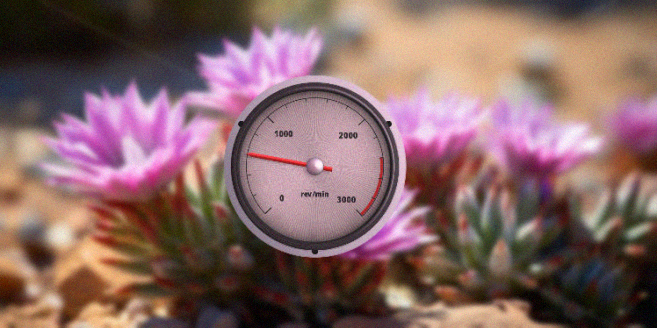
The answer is 600 rpm
